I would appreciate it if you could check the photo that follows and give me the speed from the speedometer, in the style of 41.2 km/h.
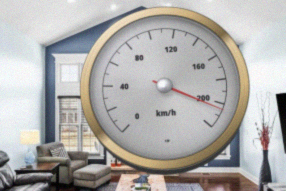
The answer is 205 km/h
